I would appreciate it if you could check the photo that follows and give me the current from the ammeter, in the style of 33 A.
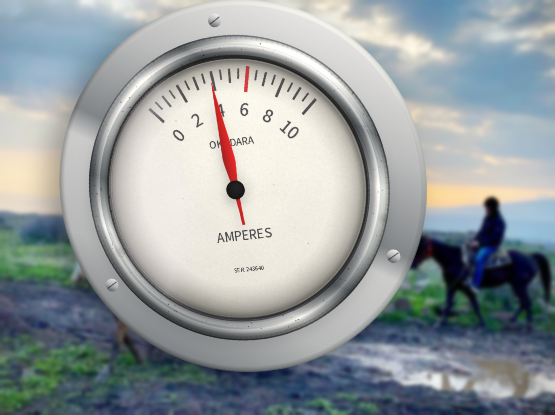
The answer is 4 A
